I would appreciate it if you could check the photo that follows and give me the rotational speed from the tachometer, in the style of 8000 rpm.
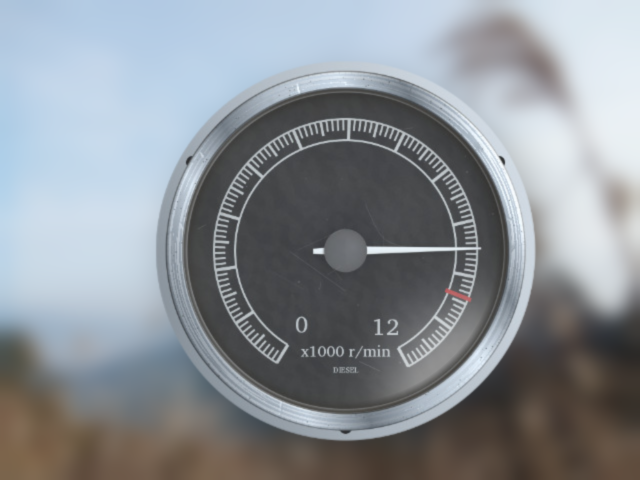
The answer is 9500 rpm
